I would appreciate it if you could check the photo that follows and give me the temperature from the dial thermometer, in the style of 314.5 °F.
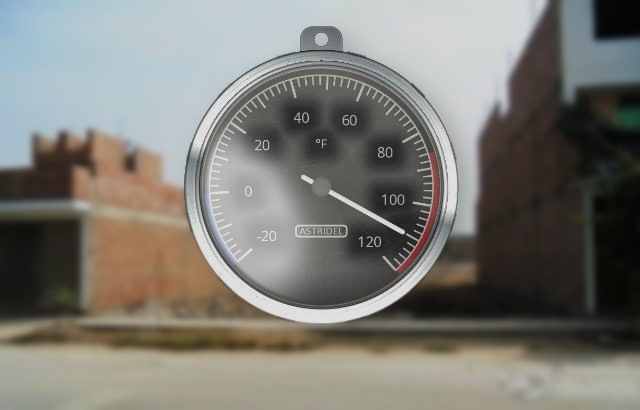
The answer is 110 °F
